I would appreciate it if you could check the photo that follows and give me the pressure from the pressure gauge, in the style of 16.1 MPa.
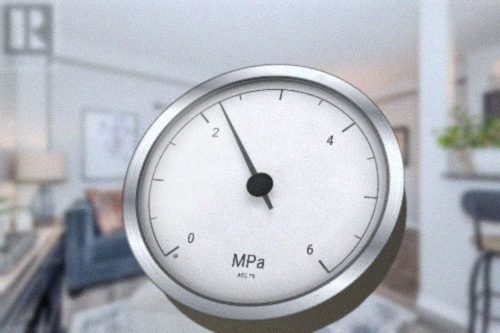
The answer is 2.25 MPa
